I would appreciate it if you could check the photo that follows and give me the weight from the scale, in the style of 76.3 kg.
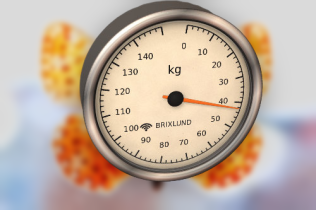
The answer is 42 kg
